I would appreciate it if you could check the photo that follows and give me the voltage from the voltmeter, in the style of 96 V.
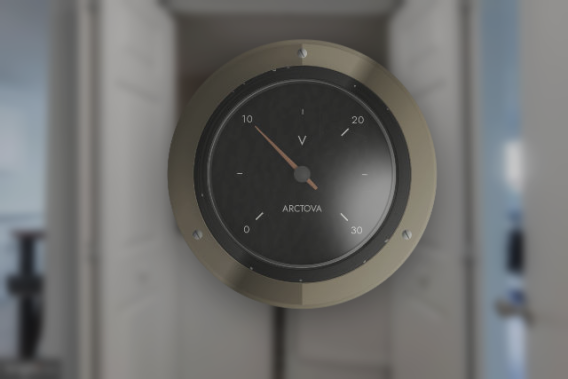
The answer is 10 V
